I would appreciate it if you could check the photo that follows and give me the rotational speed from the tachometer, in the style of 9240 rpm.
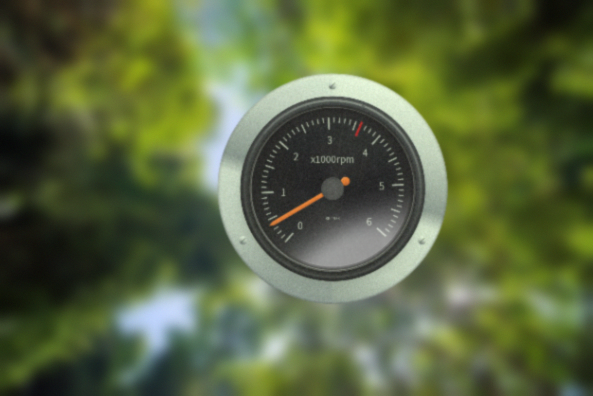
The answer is 400 rpm
